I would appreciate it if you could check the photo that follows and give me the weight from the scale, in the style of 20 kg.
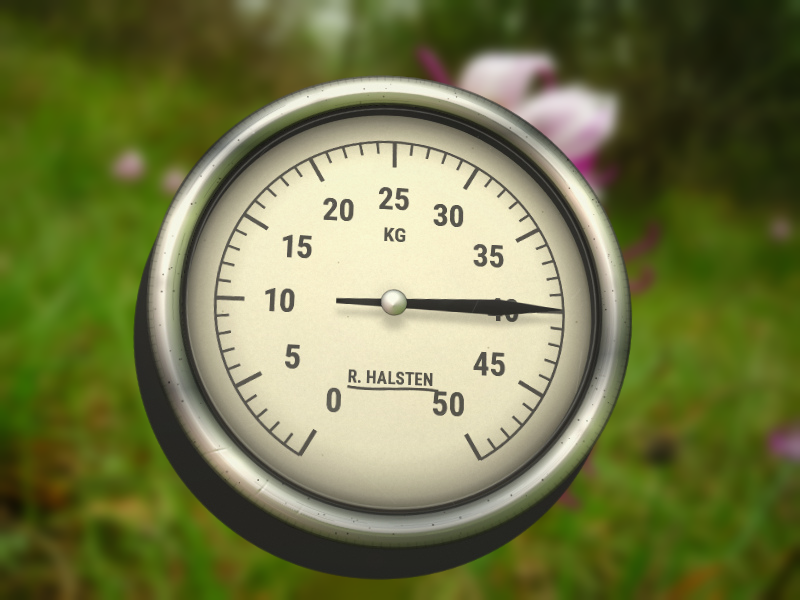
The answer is 40 kg
